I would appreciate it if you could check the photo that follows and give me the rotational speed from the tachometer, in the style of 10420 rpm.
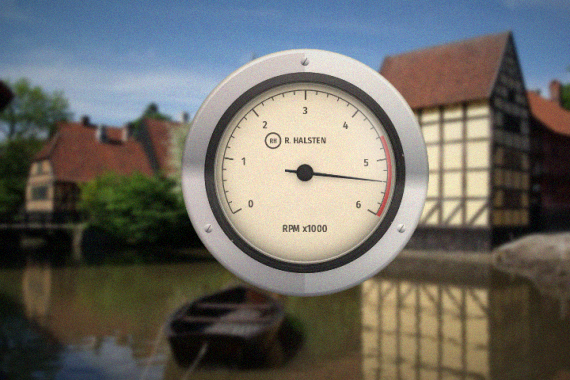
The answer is 5400 rpm
